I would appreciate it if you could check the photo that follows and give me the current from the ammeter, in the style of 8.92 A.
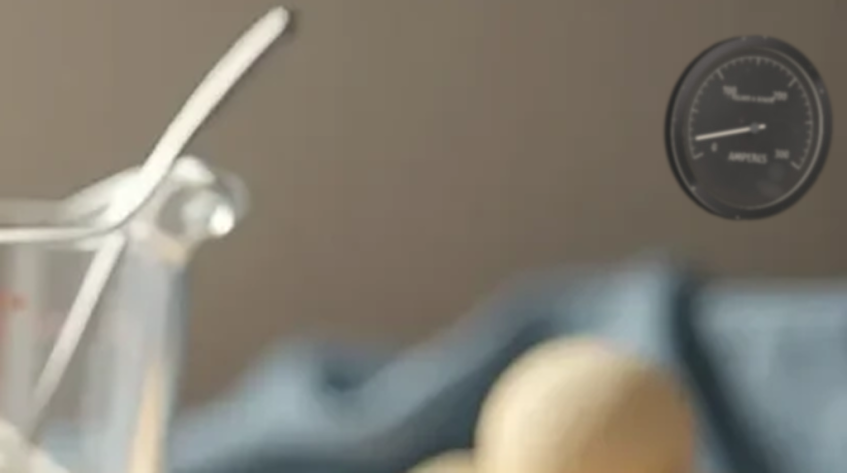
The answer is 20 A
